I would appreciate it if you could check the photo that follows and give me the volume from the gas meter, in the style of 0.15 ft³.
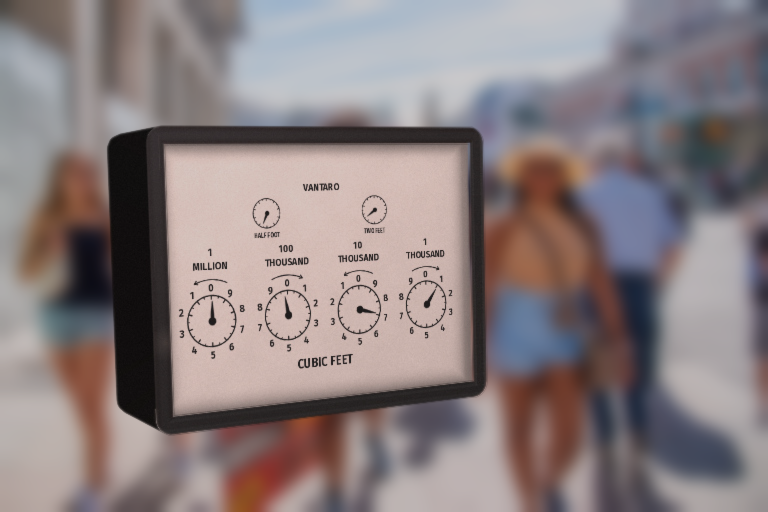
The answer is 997100 ft³
